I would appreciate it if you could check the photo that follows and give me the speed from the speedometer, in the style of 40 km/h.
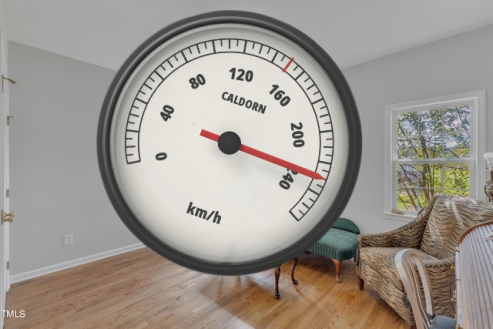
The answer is 230 km/h
